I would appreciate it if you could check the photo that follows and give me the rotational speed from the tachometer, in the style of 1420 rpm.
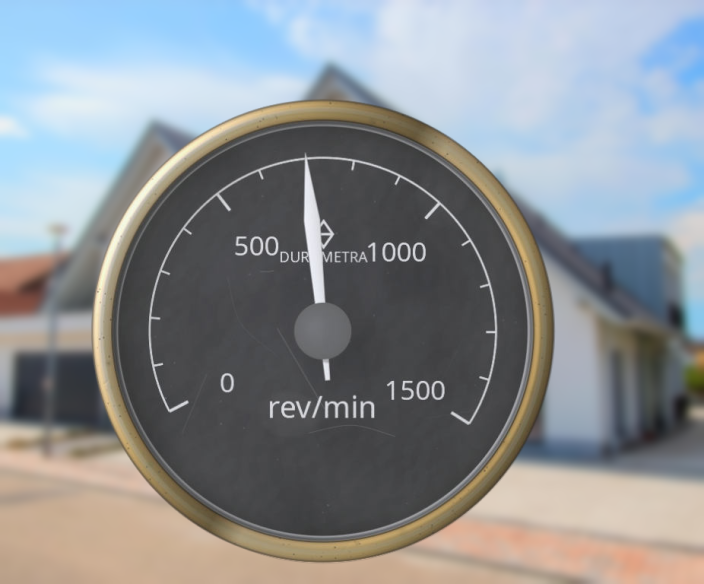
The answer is 700 rpm
